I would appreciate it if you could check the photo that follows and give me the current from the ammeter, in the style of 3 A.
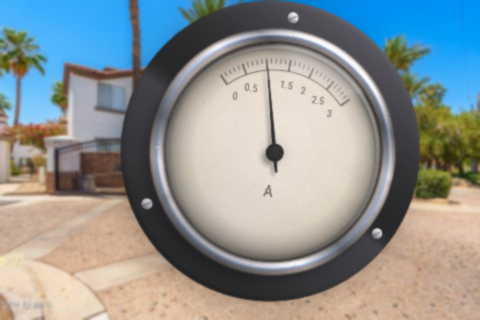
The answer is 1 A
